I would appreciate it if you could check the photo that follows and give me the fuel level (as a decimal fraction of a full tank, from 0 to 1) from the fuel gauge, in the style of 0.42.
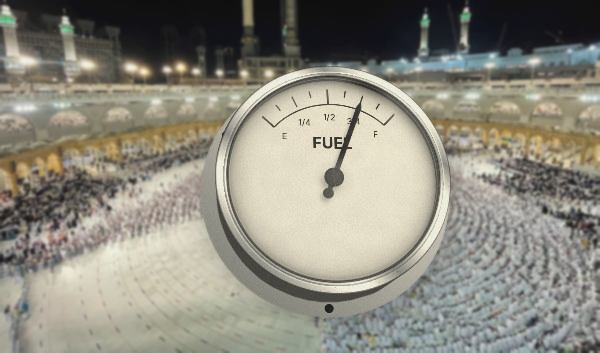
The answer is 0.75
